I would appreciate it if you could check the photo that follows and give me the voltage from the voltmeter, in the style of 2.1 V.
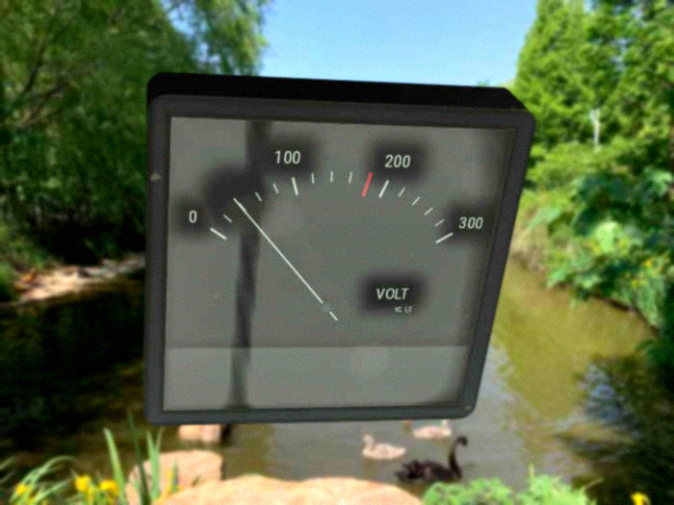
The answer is 40 V
